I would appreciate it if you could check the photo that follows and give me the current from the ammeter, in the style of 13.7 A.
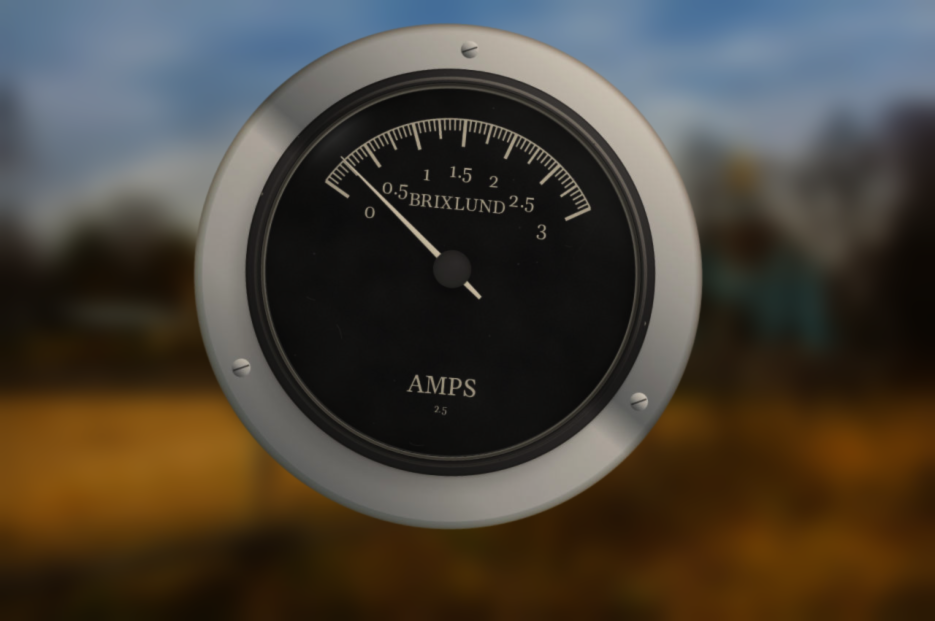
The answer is 0.25 A
